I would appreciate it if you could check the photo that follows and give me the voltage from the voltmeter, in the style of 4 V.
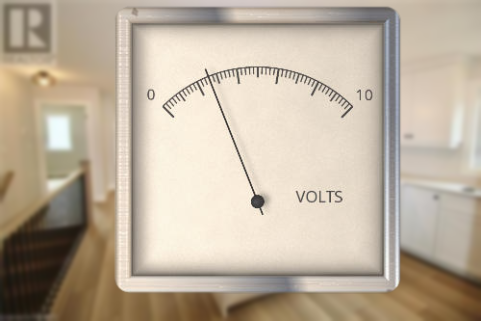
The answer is 2.6 V
